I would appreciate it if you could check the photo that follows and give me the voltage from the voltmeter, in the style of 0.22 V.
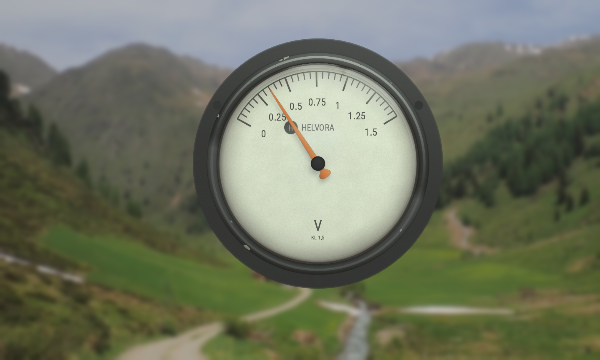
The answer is 0.35 V
